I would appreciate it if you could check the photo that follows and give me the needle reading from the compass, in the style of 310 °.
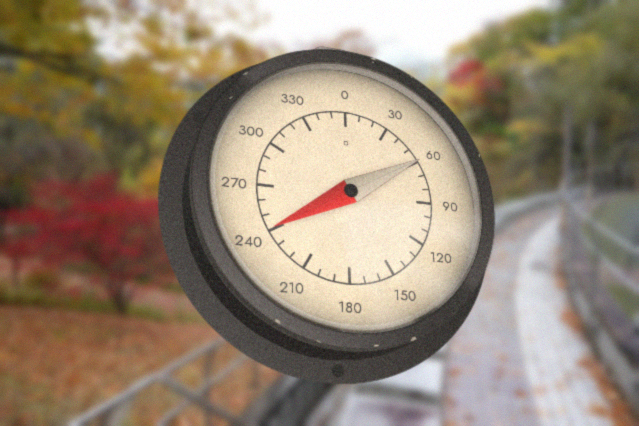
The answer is 240 °
